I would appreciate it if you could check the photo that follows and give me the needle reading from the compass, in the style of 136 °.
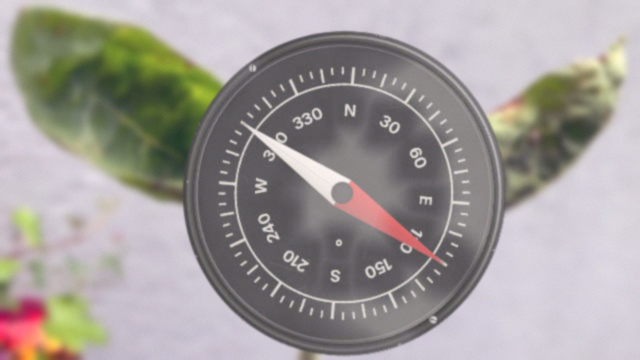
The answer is 120 °
